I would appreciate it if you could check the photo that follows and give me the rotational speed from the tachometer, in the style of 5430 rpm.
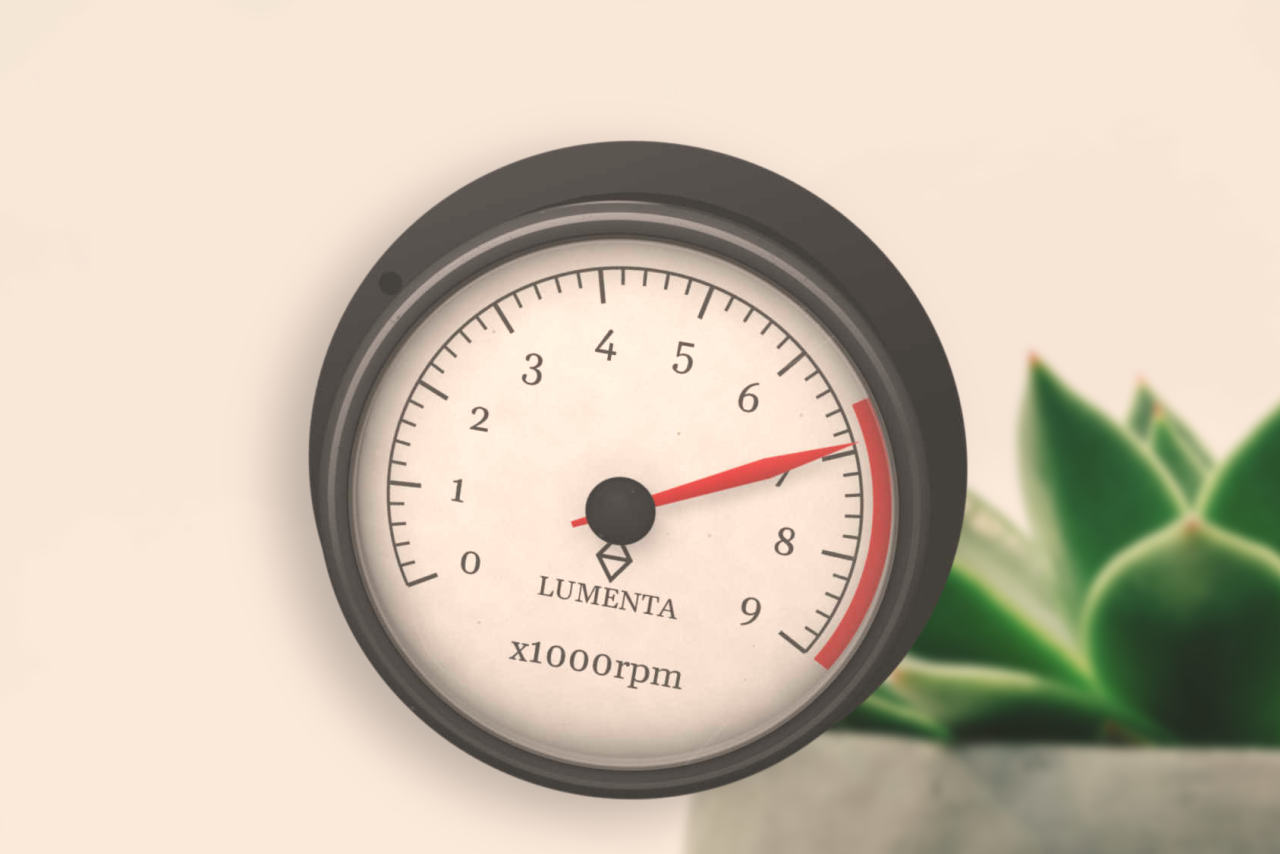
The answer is 6900 rpm
